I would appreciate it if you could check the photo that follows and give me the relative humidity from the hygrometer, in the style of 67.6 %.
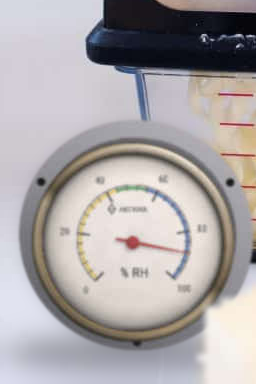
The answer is 88 %
